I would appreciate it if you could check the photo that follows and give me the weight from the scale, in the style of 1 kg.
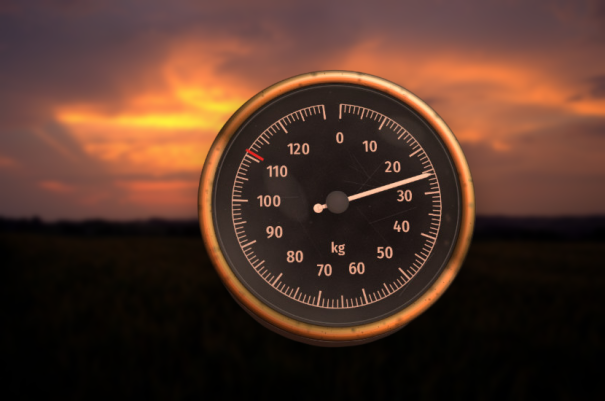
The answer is 26 kg
